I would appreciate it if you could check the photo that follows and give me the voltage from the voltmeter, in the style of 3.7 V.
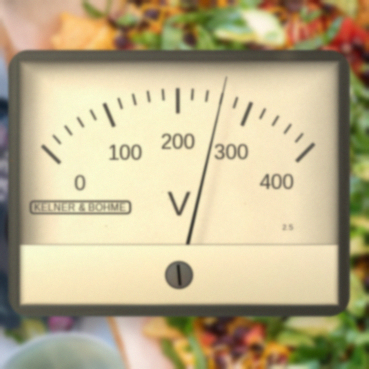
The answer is 260 V
